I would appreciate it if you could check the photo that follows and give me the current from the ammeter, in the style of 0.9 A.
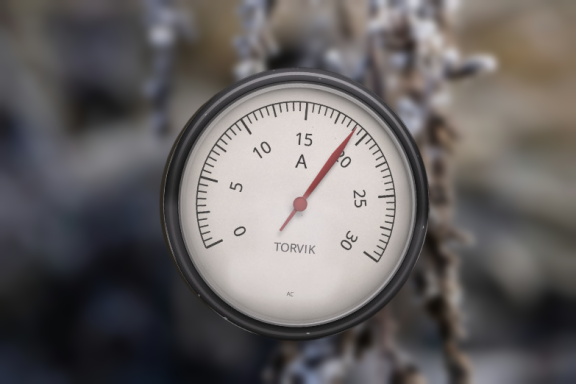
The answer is 19 A
